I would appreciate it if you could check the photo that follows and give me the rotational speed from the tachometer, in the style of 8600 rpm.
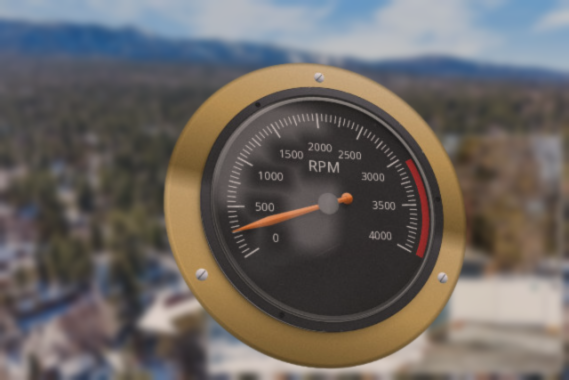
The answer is 250 rpm
